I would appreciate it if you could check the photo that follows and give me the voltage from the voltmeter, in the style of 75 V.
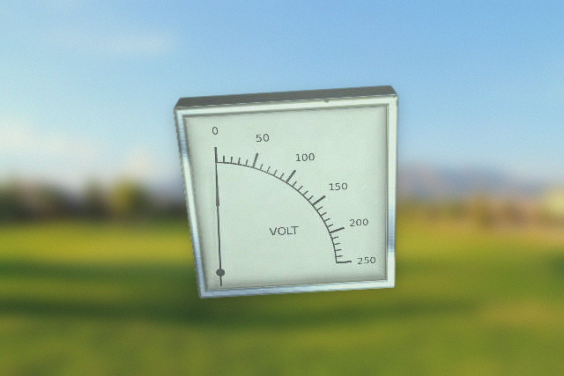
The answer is 0 V
